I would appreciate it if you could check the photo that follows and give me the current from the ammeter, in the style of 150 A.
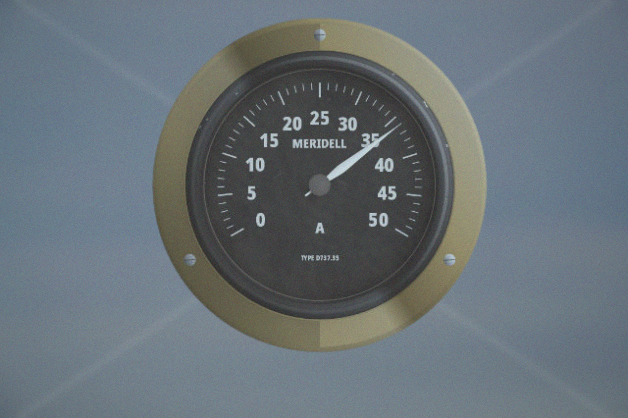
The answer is 36 A
